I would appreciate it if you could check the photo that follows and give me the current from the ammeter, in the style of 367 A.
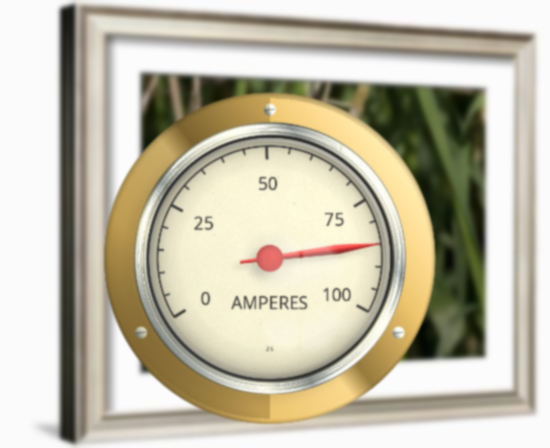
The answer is 85 A
